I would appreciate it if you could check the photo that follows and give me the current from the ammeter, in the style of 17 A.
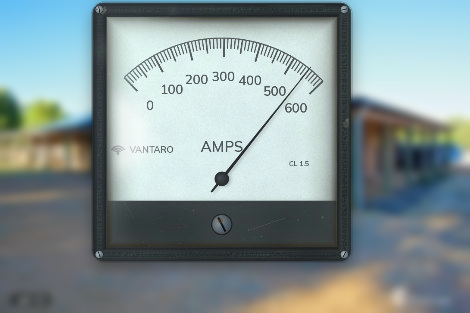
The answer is 550 A
